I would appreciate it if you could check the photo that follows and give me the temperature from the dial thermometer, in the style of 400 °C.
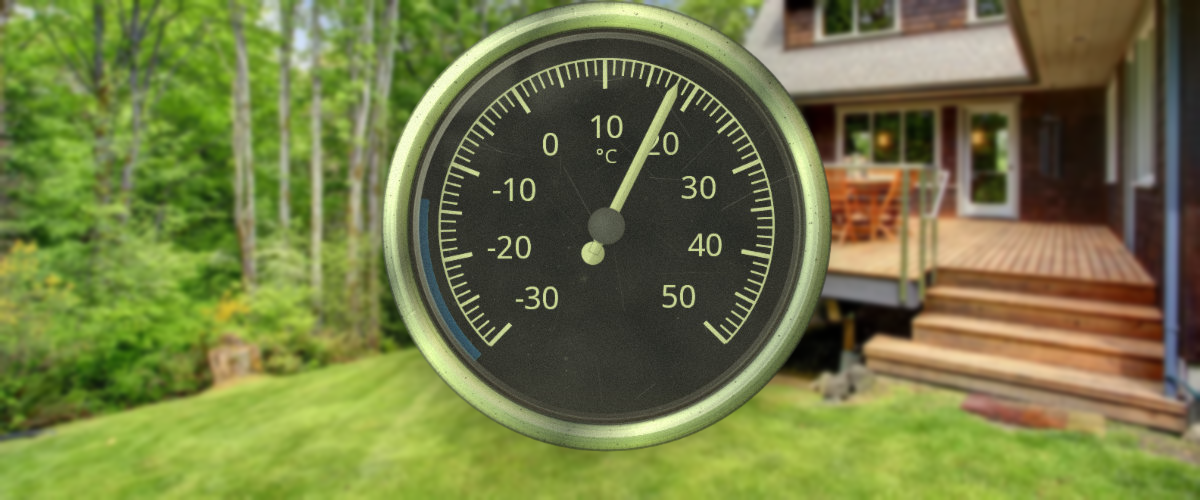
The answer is 18 °C
